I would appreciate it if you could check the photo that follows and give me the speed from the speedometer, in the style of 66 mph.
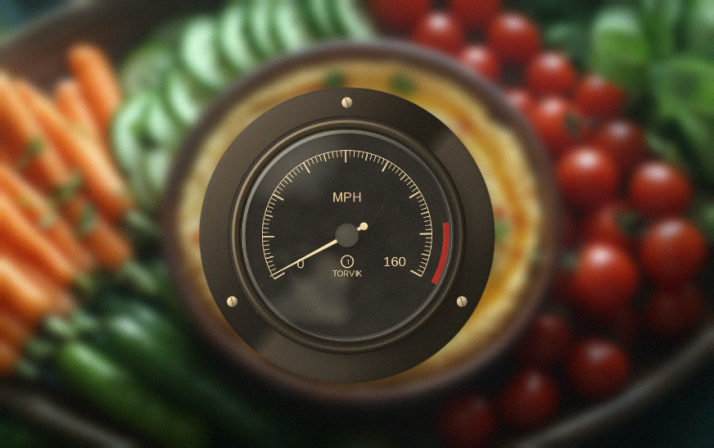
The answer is 2 mph
